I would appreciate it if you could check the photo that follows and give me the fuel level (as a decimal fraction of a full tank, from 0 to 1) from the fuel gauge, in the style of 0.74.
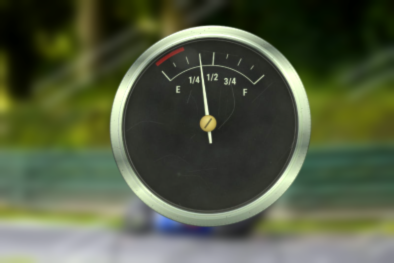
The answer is 0.375
